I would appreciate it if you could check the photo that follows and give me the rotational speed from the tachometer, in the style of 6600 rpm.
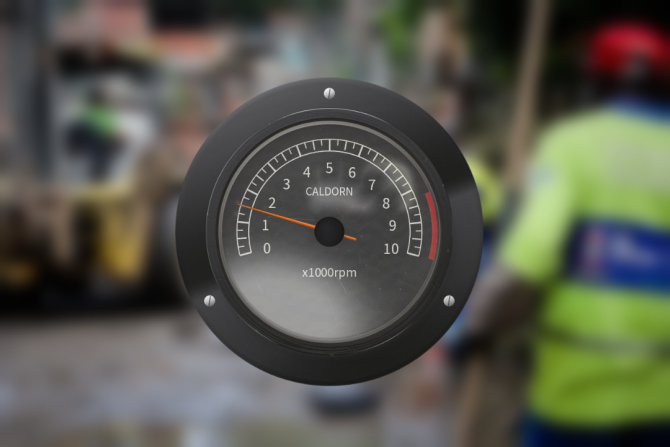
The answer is 1500 rpm
